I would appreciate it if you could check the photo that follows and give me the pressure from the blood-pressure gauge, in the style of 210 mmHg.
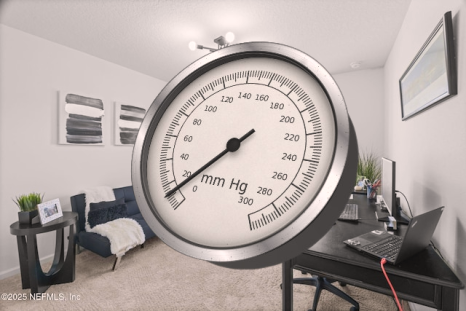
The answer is 10 mmHg
